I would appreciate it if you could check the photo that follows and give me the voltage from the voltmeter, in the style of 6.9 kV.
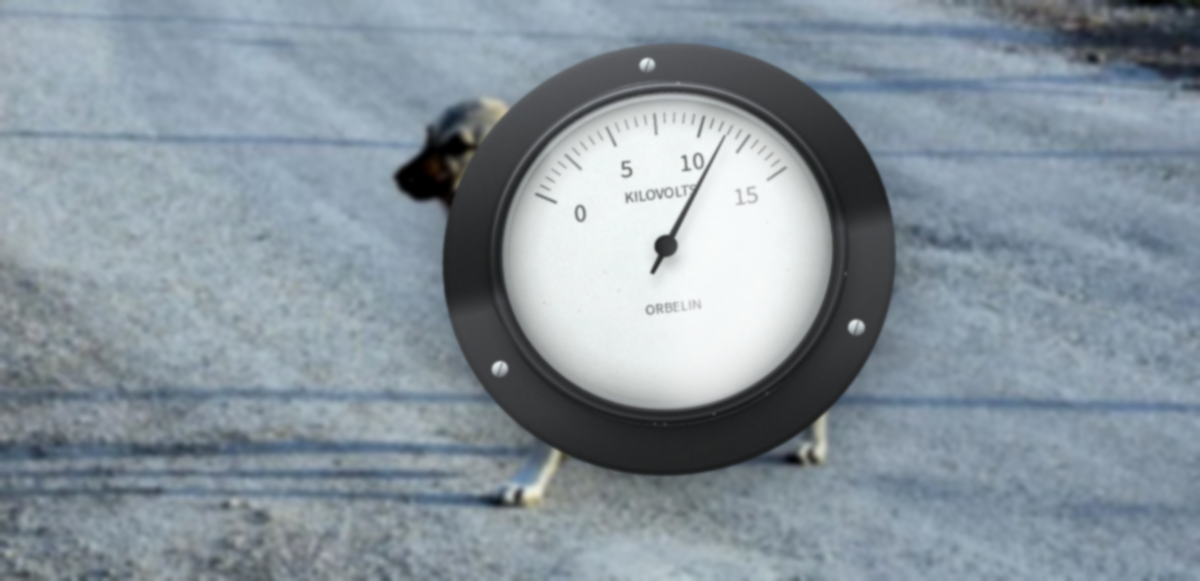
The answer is 11.5 kV
